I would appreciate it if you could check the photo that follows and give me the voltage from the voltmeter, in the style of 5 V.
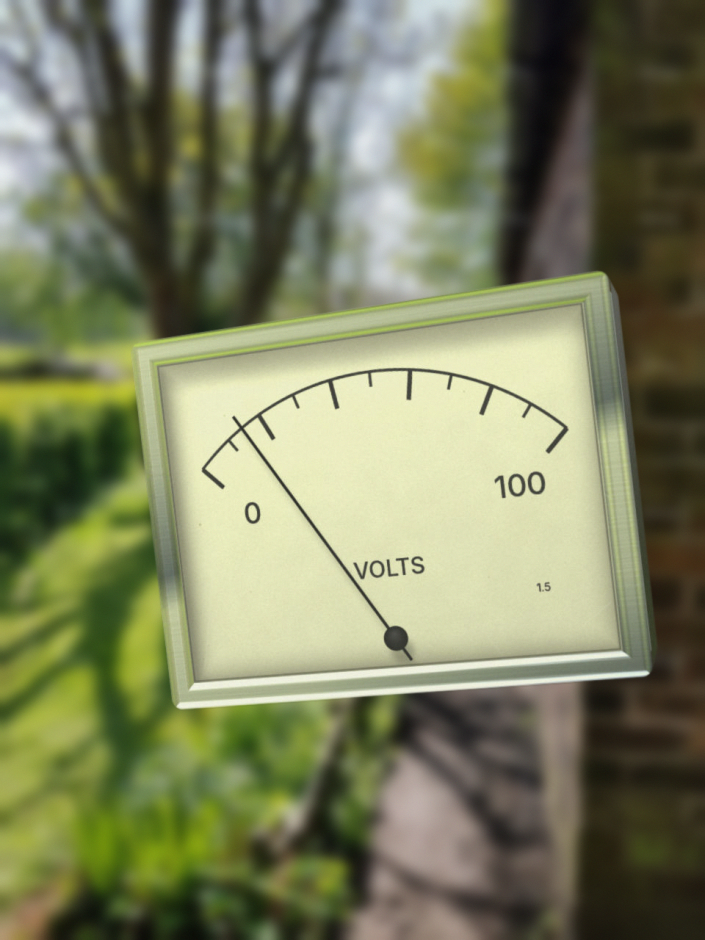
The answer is 15 V
